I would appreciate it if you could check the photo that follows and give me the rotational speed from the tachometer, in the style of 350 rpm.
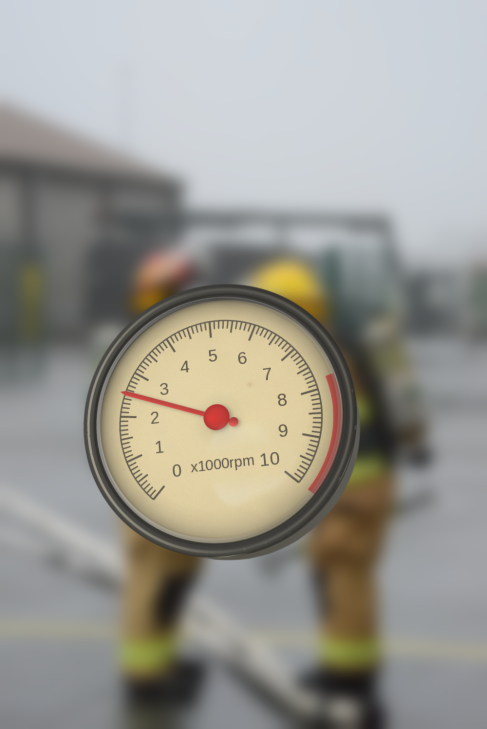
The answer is 2500 rpm
